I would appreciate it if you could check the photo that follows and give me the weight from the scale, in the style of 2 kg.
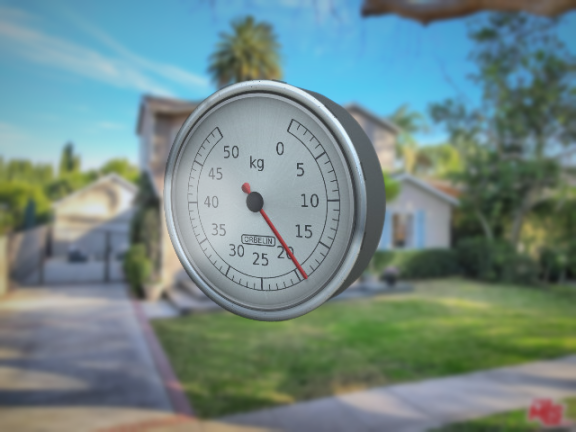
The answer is 19 kg
